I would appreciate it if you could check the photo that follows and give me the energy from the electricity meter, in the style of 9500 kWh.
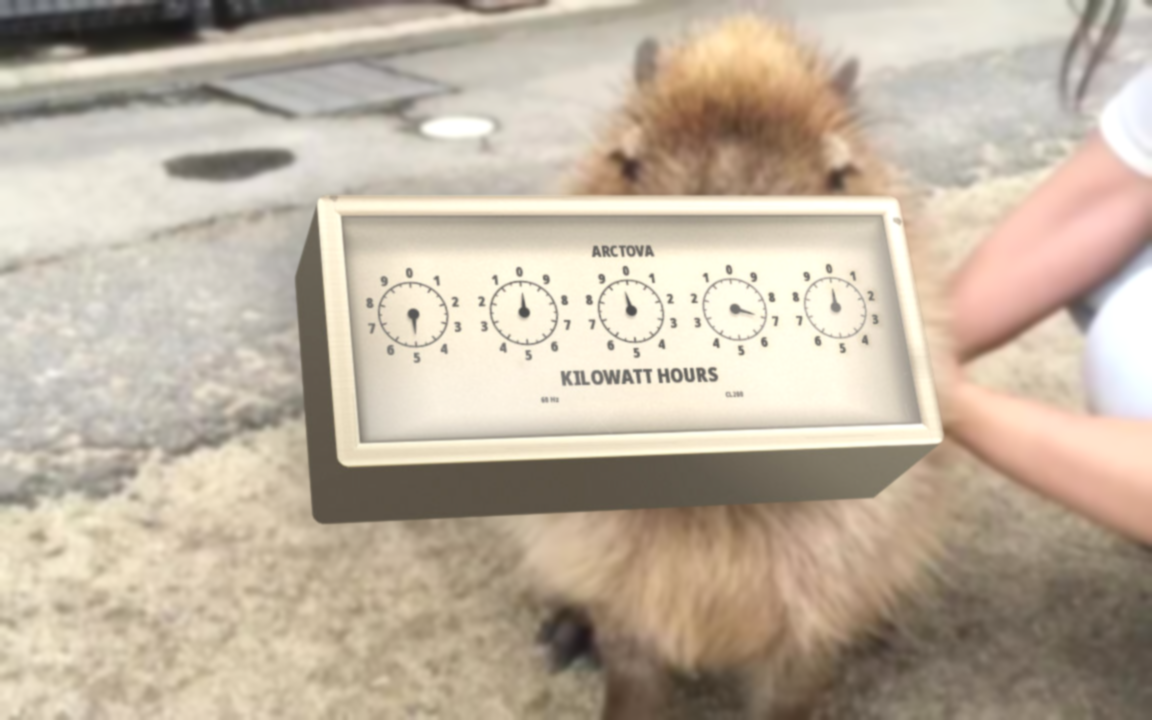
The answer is 49970 kWh
